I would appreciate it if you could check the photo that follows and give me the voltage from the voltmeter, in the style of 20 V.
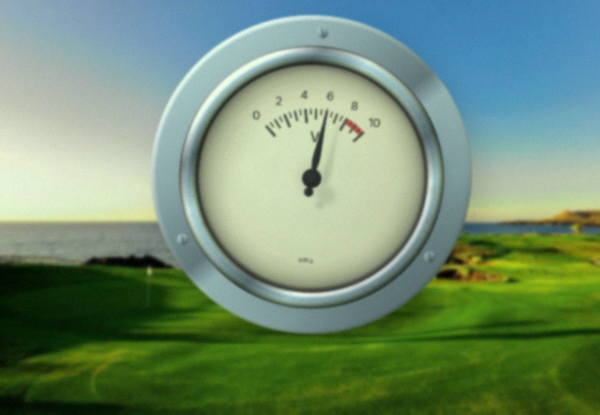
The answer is 6 V
